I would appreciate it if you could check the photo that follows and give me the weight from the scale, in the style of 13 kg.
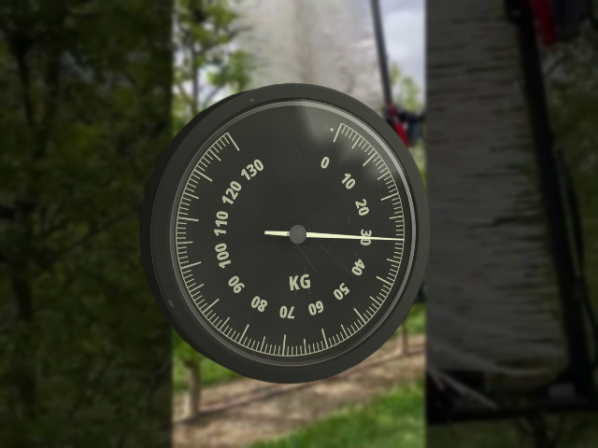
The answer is 30 kg
